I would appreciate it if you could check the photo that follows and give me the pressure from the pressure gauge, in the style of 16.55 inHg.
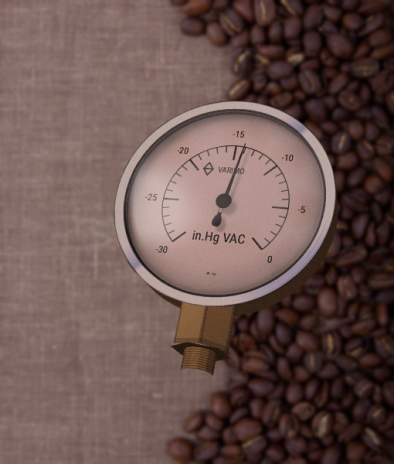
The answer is -14 inHg
